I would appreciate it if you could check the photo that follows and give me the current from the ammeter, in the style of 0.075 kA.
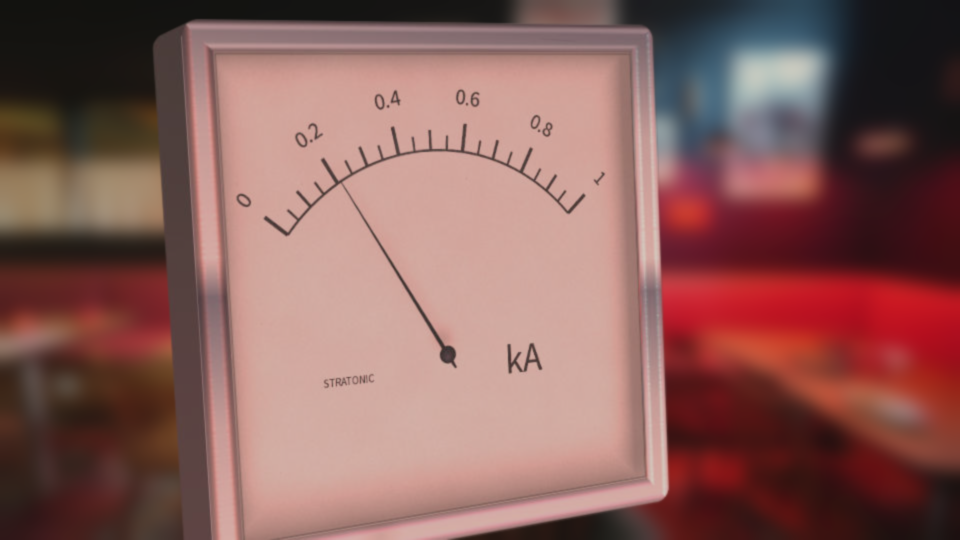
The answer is 0.2 kA
